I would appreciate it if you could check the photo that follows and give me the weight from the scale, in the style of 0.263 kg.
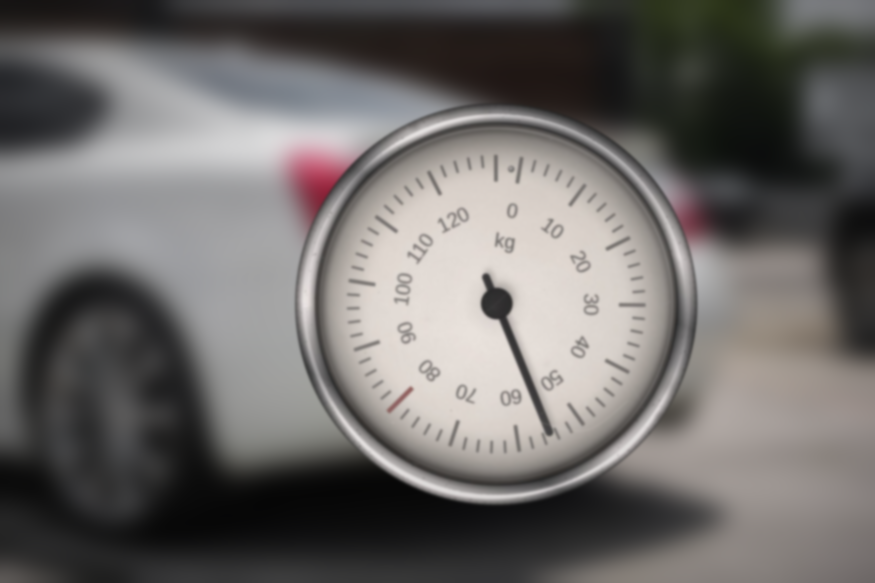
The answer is 55 kg
